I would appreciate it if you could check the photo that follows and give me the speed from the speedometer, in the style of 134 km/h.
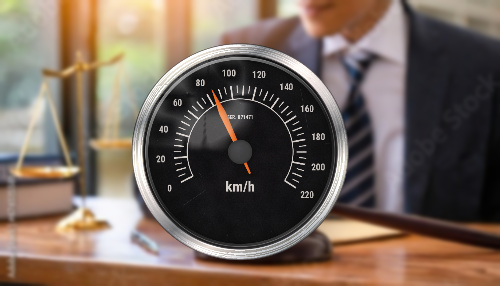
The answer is 85 km/h
